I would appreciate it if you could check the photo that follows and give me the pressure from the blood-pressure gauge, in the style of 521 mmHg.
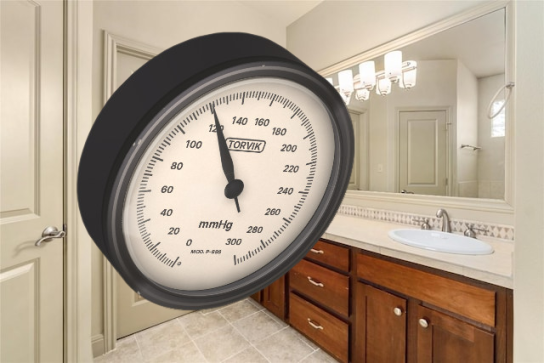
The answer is 120 mmHg
